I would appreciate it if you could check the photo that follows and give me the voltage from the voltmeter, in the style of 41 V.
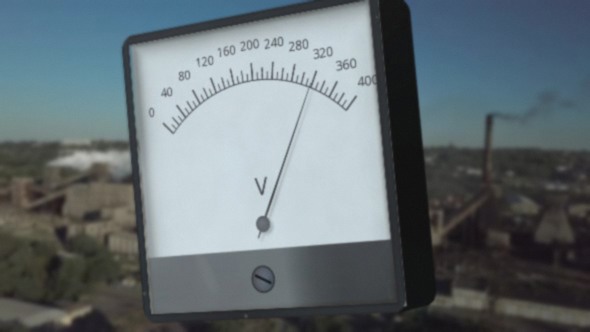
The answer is 320 V
